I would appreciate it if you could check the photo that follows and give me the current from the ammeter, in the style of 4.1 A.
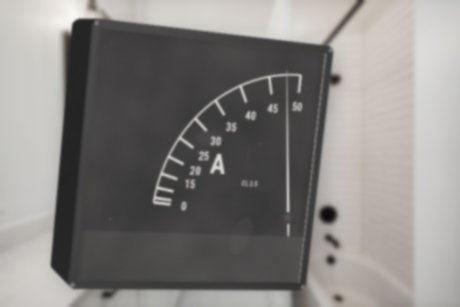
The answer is 47.5 A
